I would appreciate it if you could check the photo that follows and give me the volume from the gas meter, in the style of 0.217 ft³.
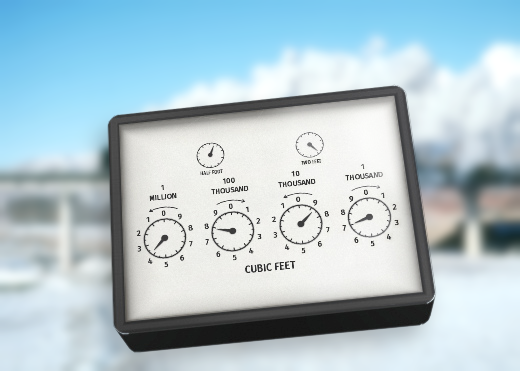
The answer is 378700 ft³
